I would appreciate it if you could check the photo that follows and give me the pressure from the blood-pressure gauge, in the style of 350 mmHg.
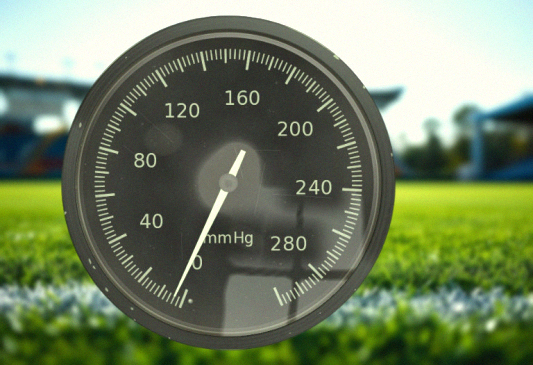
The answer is 4 mmHg
